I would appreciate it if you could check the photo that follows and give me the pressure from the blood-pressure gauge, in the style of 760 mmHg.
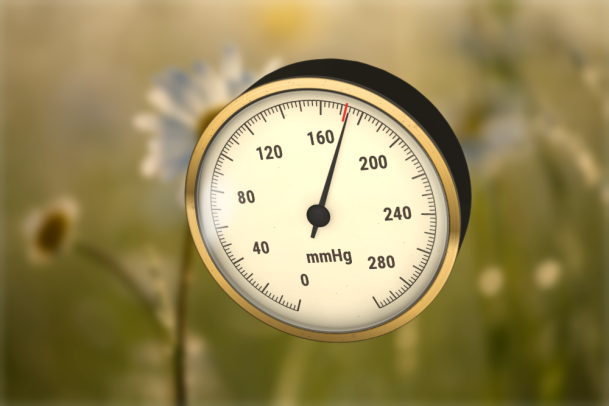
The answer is 174 mmHg
